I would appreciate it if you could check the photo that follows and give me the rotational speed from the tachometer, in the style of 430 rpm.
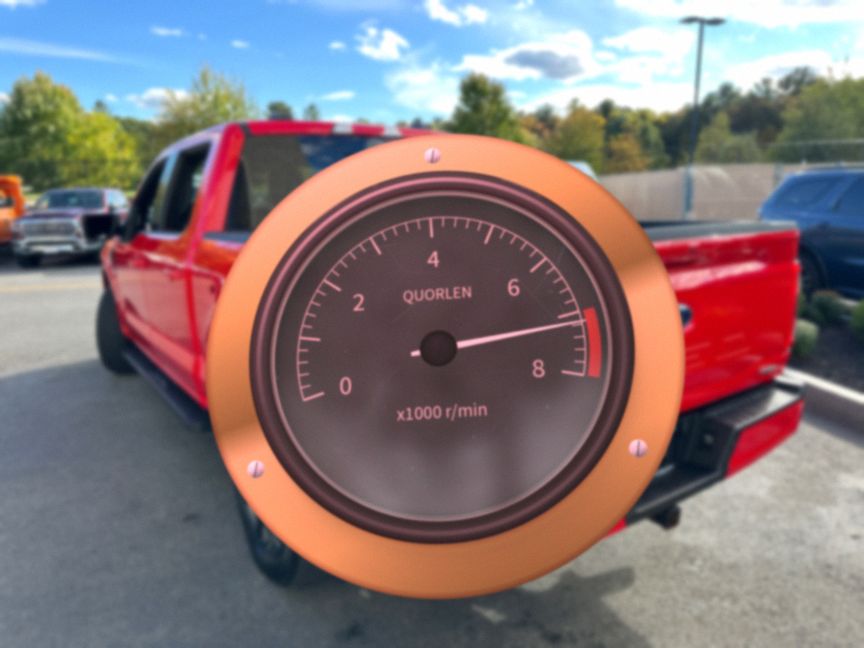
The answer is 7200 rpm
